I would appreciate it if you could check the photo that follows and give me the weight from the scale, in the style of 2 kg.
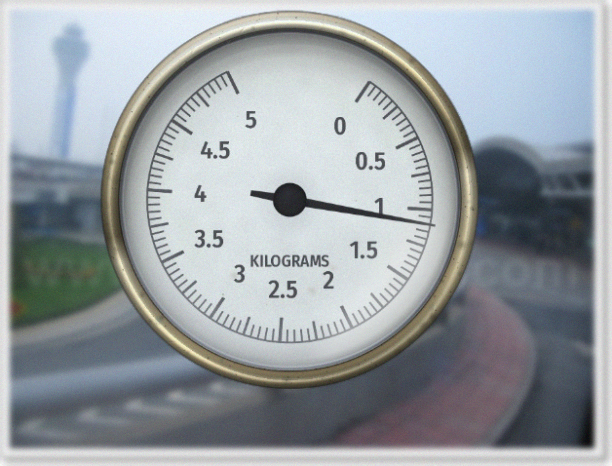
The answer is 1.1 kg
